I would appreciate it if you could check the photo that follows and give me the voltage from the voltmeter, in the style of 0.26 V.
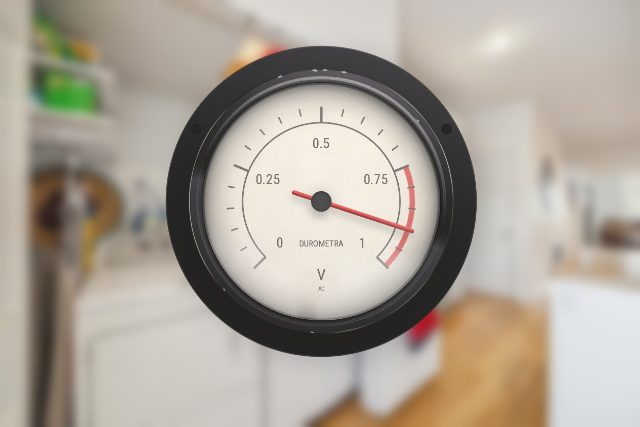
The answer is 0.9 V
